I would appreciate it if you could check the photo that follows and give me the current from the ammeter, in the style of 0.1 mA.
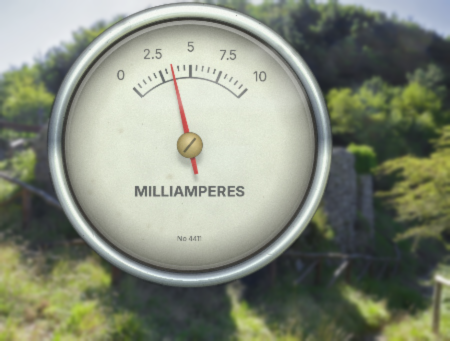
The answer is 3.5 mA
